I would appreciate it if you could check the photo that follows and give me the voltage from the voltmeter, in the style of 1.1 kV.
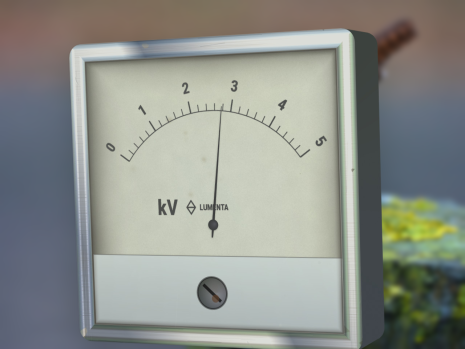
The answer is 2.8 kV
